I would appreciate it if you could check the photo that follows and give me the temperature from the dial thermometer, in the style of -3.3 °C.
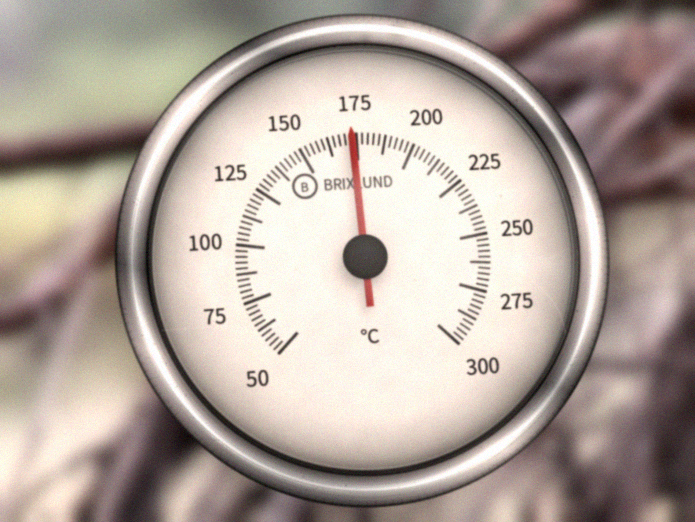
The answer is 172.5 °C
